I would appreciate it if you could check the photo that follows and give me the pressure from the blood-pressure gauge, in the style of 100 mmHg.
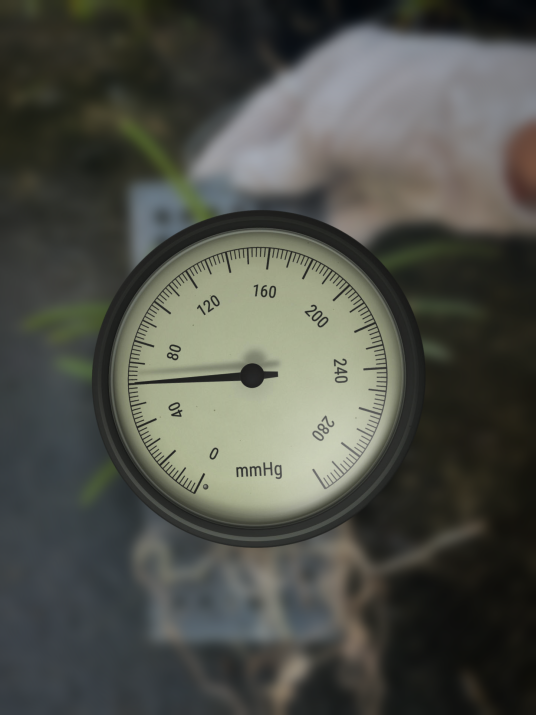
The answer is 60 mmHg
